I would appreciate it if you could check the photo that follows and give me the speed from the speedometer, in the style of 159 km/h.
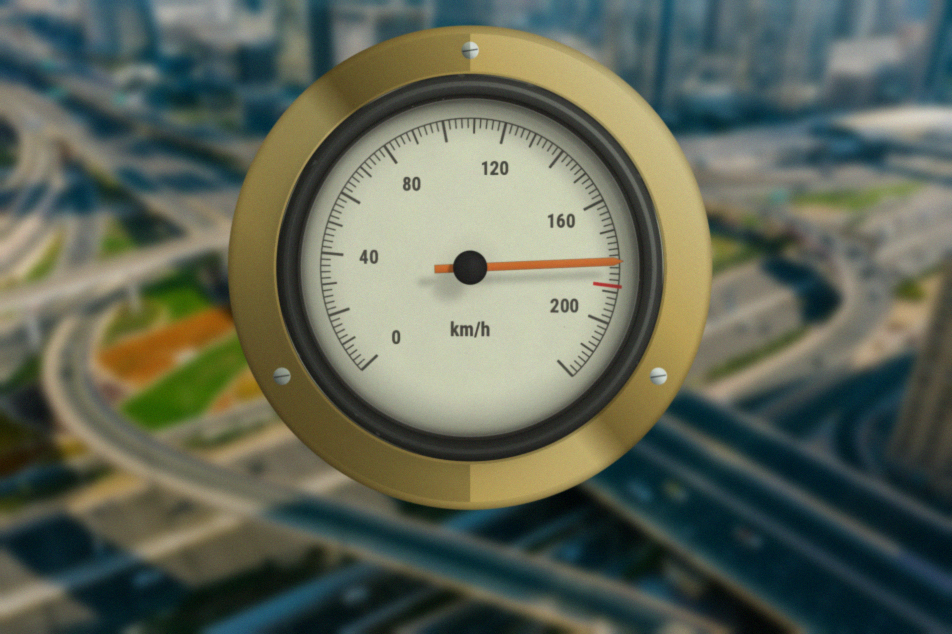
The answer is 180 km/h
